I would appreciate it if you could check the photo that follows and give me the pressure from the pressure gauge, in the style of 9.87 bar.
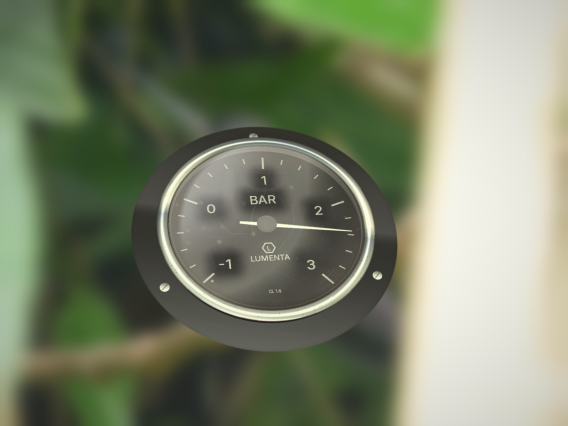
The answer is 2.4 bar
